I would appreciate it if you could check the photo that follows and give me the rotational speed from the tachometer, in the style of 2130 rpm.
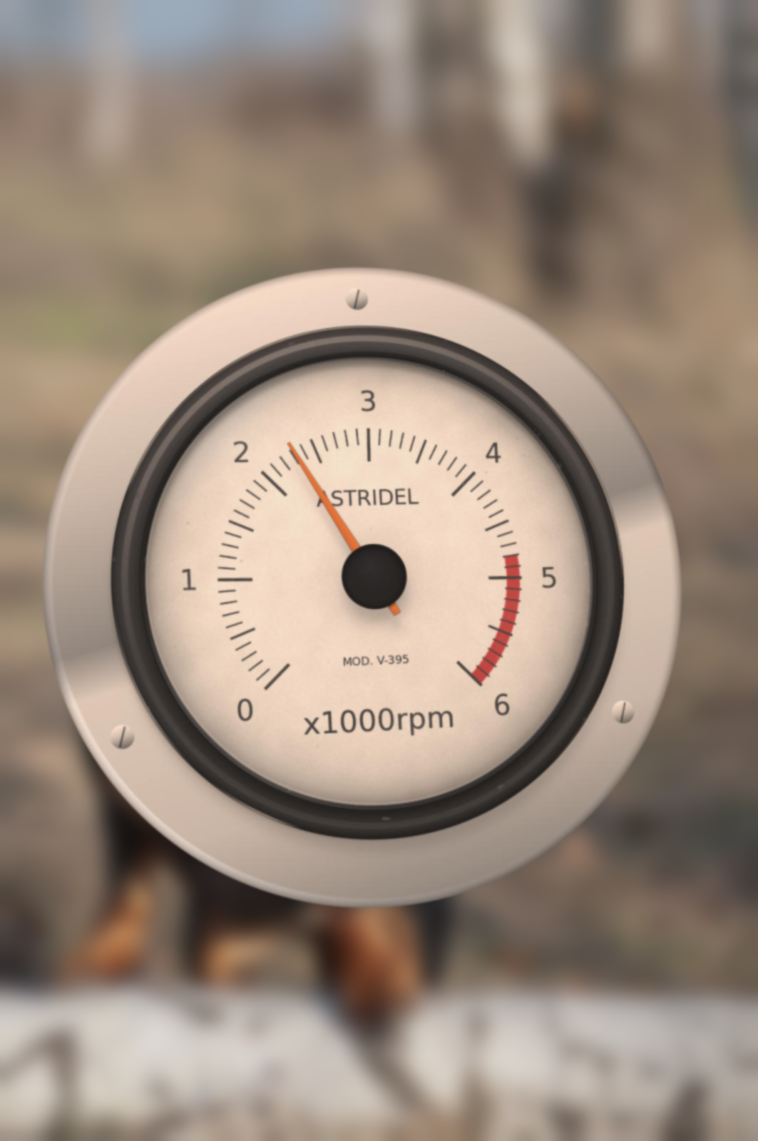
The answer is 2300 rpm
